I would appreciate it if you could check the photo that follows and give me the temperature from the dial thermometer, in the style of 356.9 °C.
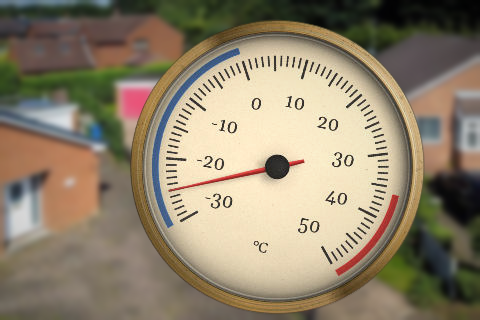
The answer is -25 °C
